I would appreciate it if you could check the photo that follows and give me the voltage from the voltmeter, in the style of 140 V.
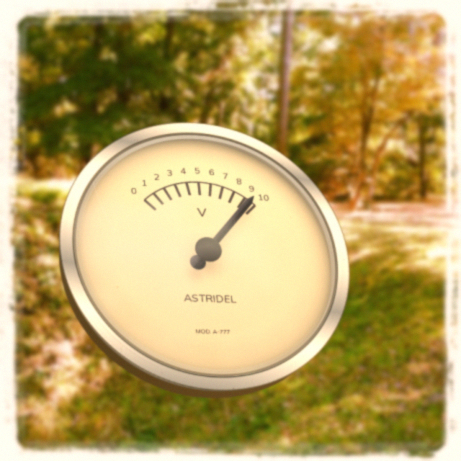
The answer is 9.5 V
